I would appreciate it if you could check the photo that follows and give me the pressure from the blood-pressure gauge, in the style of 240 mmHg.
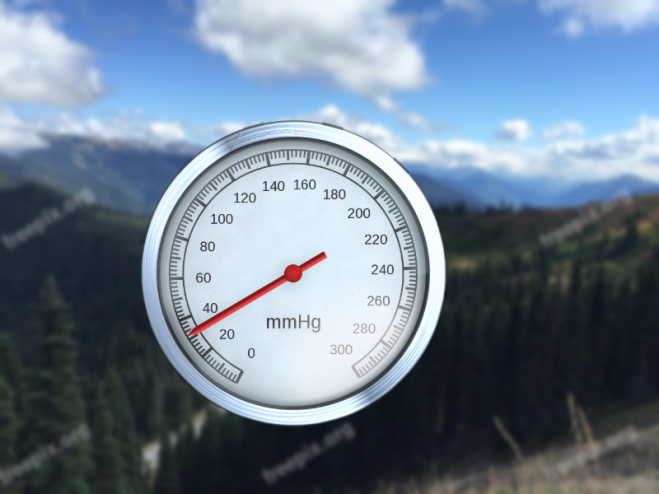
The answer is 32 mmHg
